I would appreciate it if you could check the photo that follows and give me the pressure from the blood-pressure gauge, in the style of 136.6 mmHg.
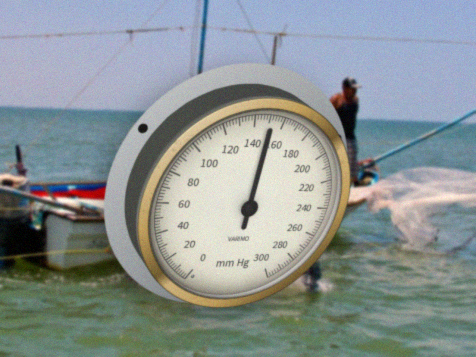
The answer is 150 mmHg
